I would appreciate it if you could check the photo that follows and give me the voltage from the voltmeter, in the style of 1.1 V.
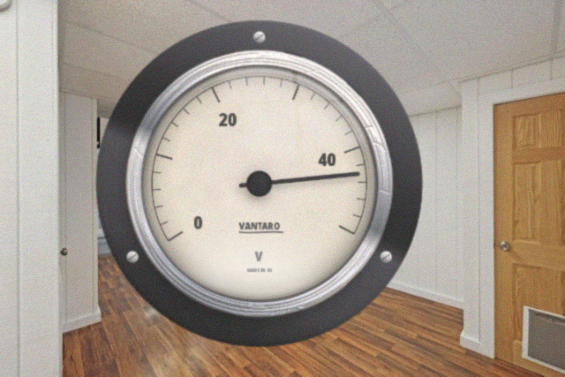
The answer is 43 V
